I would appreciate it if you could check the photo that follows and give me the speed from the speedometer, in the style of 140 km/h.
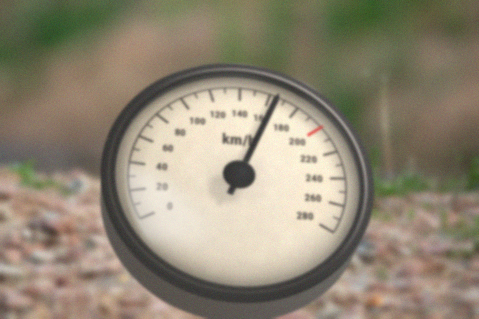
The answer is 165 km/h
